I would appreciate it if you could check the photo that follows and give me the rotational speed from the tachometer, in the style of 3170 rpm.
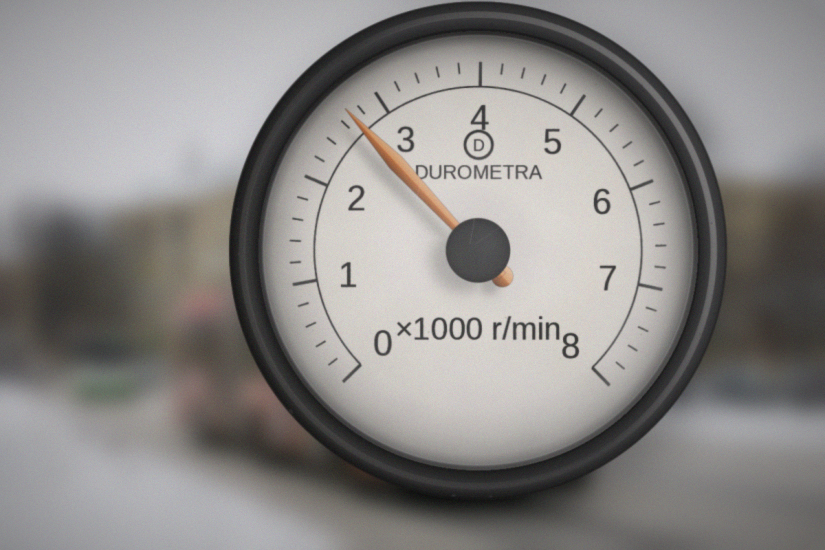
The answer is 2700 rpm
